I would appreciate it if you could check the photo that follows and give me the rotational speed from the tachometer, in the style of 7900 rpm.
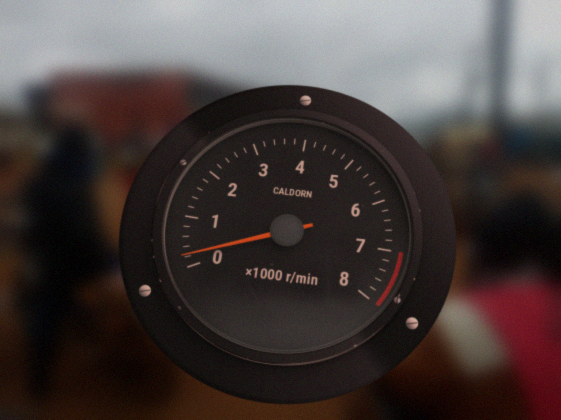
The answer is 200 rpm
